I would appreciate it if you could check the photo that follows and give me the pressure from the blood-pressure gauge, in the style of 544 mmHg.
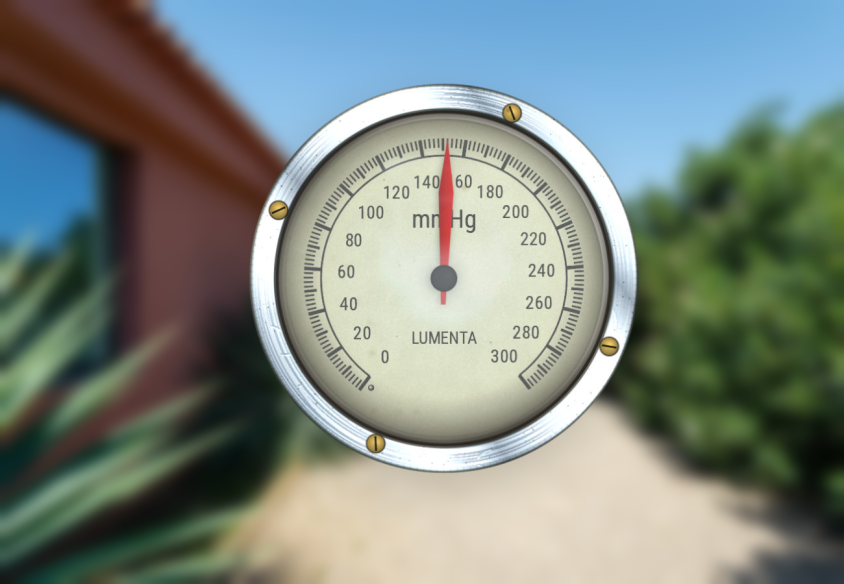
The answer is 152 mmHg
